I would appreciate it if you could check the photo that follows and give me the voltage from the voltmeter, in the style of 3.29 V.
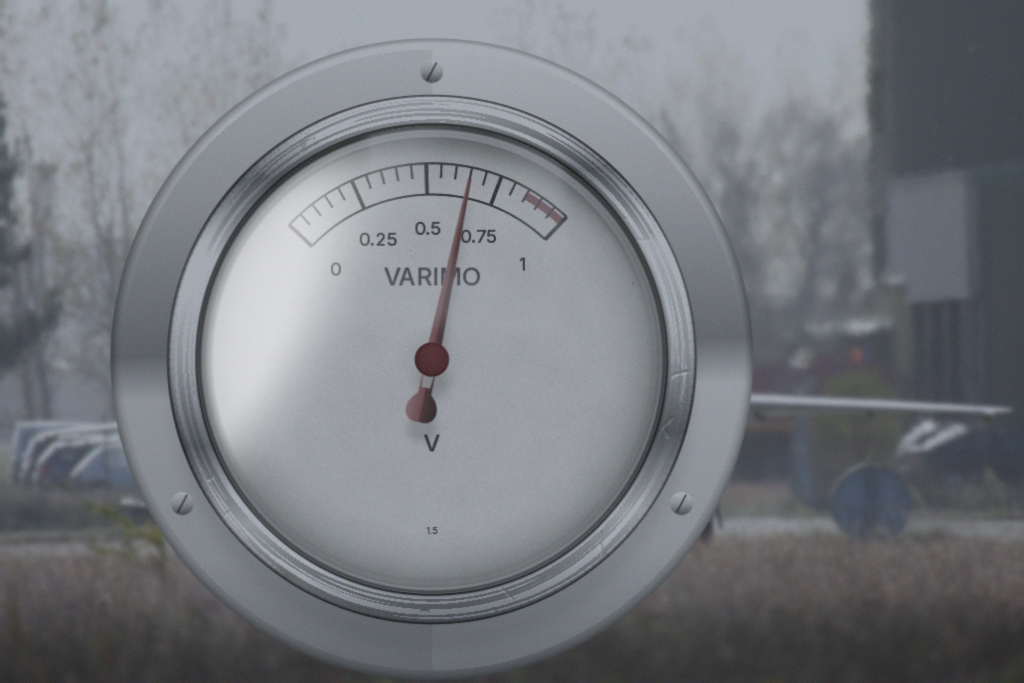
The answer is 0.65 V
